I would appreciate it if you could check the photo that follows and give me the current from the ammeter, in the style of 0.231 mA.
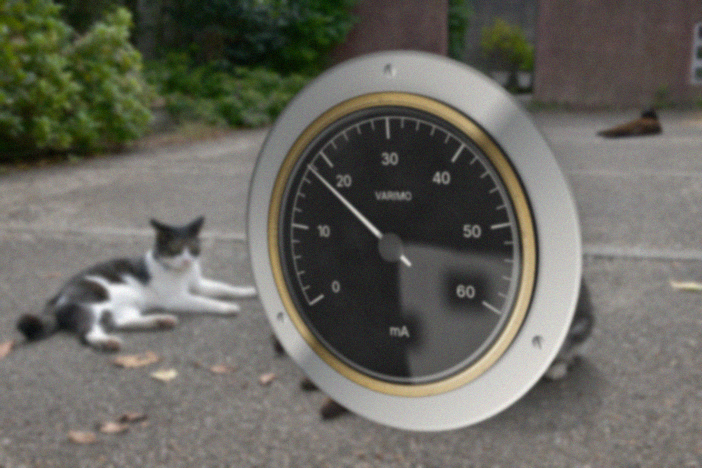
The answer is 18 mA
